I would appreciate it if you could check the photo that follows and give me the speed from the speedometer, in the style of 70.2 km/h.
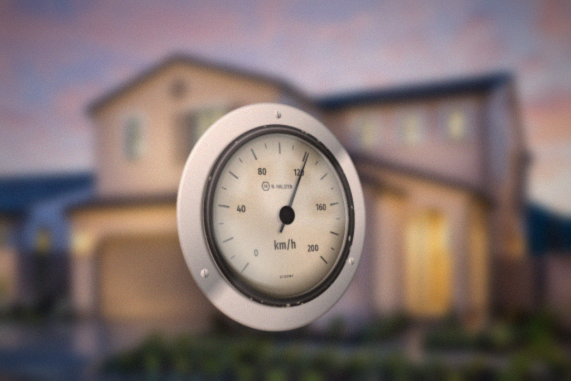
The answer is 120 km/h
